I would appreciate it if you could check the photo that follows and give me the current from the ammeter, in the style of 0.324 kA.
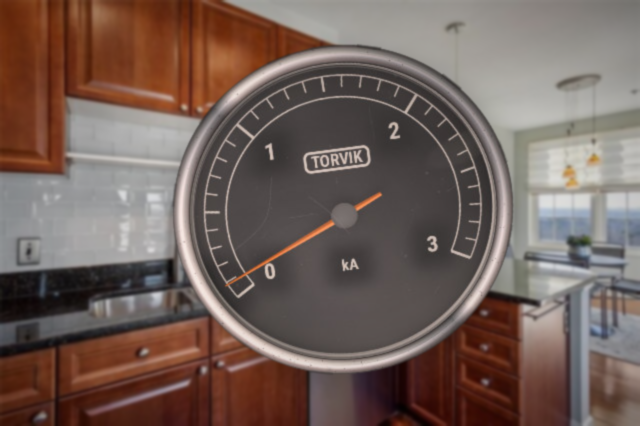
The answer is 0.1 kA
